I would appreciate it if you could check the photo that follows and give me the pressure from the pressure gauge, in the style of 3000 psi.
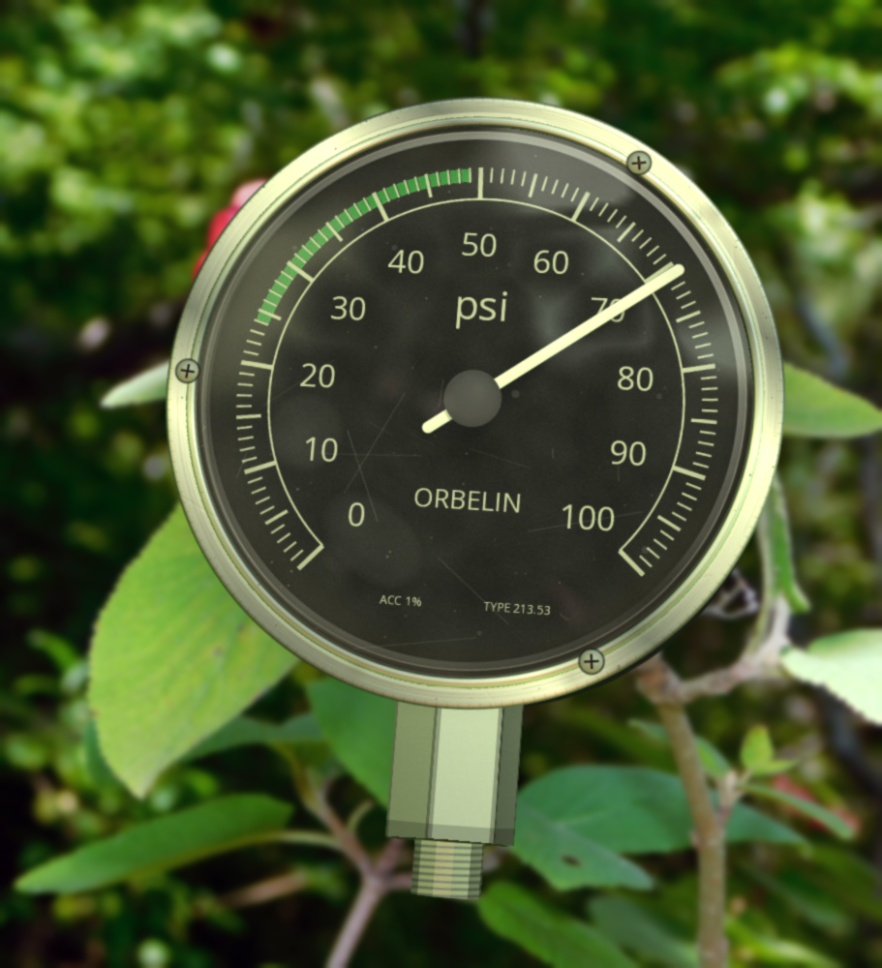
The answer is 71 psi
